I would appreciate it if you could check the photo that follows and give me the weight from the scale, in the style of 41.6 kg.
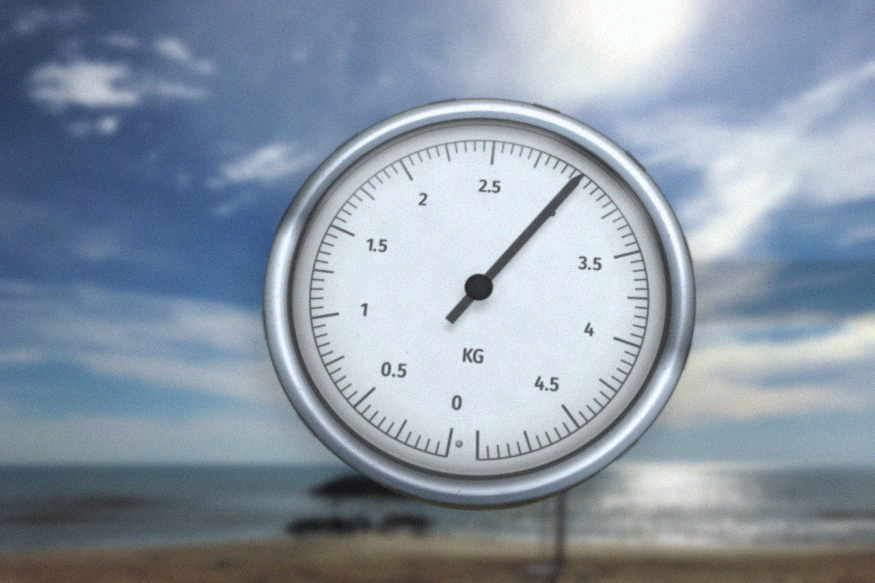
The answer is 3 kg
